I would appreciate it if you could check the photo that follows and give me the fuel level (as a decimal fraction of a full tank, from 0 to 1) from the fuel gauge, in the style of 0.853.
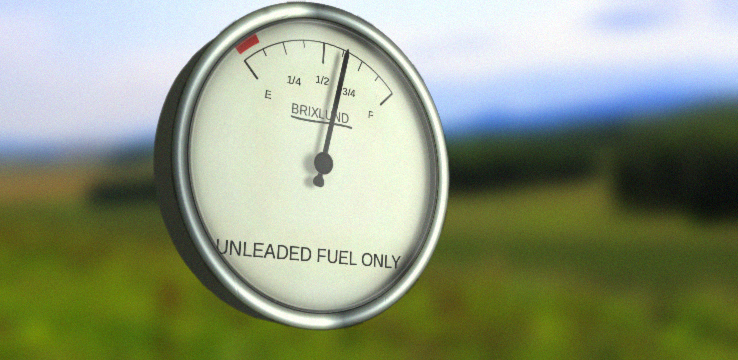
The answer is 0.625
